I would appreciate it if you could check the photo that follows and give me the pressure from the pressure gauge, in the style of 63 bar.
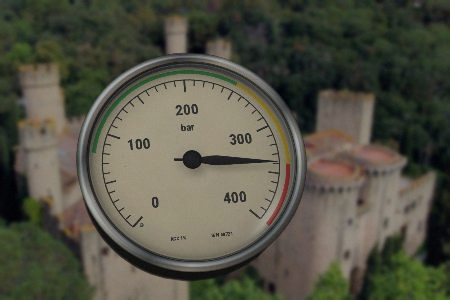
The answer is 340 bar
